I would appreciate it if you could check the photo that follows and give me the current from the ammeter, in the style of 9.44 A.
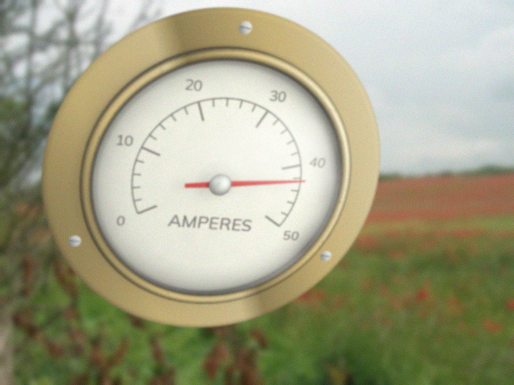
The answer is 42 A
